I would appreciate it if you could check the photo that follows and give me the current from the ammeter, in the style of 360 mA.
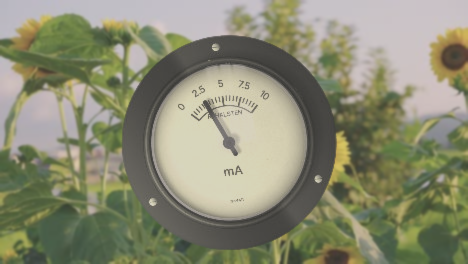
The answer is 2.5 mA
